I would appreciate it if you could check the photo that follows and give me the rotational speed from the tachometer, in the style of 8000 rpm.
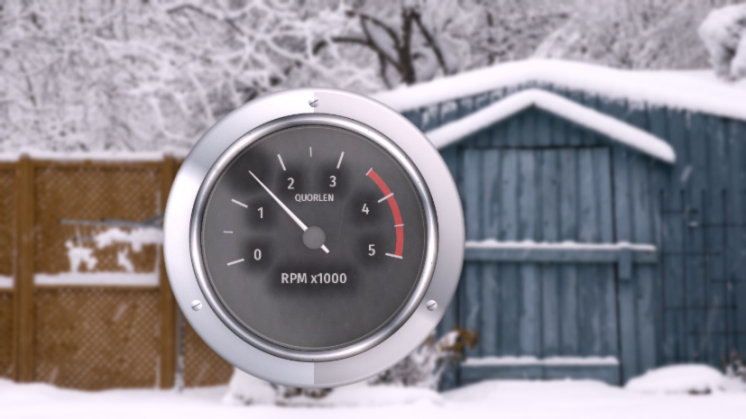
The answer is 1500 rpm
